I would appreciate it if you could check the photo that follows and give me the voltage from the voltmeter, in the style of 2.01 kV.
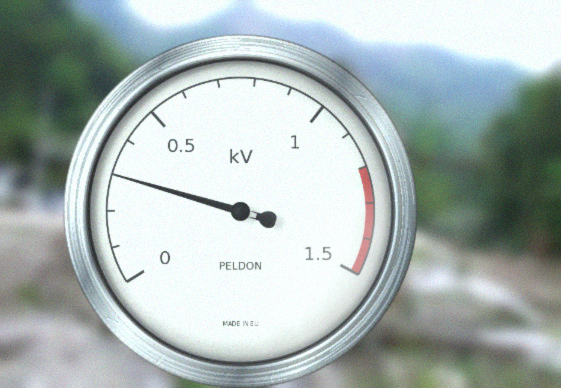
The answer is 0.3 kV
